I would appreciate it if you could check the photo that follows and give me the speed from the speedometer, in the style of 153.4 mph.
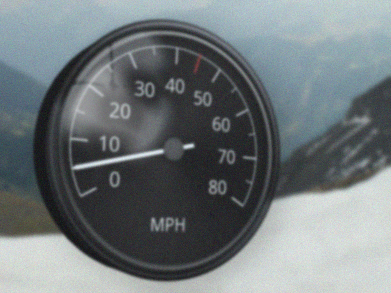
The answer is 5 mph
